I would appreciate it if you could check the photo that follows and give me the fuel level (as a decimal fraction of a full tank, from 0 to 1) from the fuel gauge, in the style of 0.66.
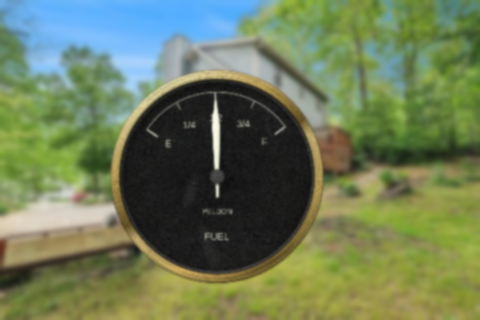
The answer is 0.5
